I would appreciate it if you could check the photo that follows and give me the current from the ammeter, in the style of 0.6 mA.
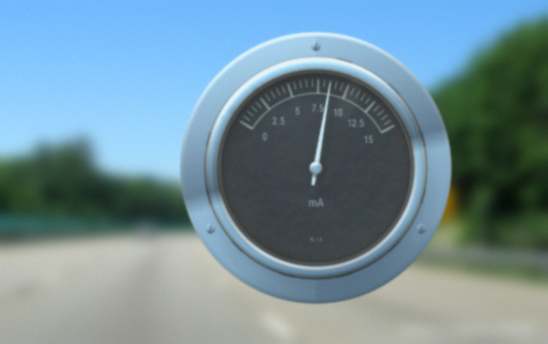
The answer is 8.5 mA
